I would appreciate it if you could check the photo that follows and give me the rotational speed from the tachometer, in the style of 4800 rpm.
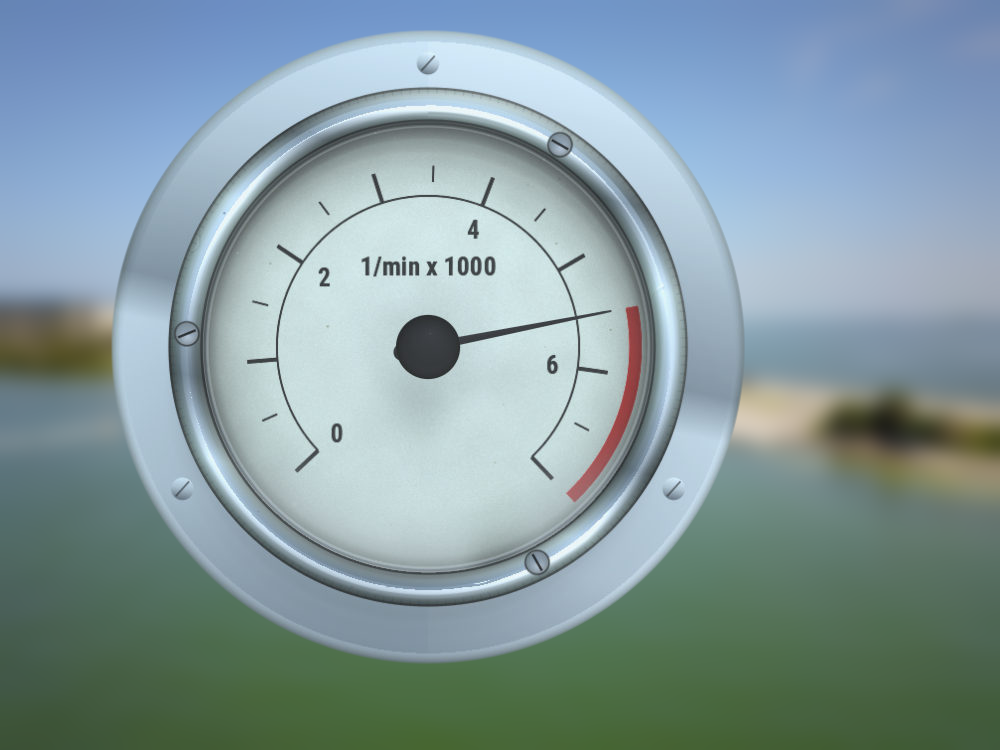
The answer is 5500 rpm
